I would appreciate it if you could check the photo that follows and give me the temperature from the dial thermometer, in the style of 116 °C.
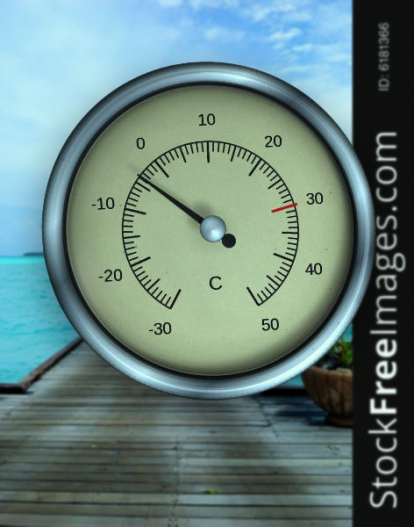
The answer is -4 °C
